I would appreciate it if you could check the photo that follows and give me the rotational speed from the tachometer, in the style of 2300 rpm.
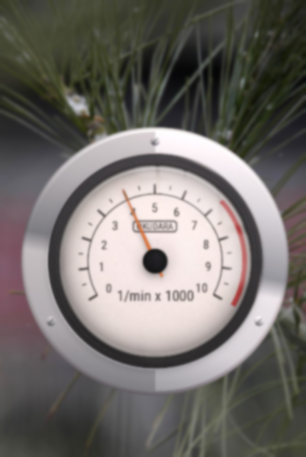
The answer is 4000 rpm
